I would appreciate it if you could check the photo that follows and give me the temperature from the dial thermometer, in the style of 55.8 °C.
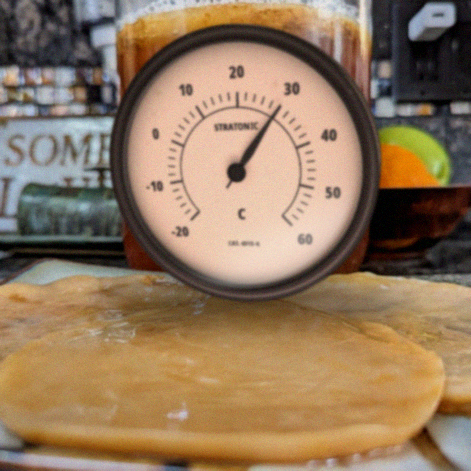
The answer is 30 °C
